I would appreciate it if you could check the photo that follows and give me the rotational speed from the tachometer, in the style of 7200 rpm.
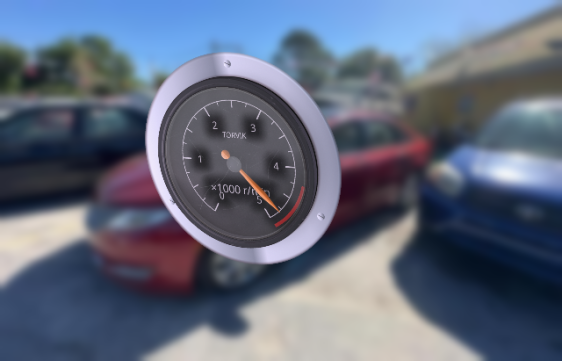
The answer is 4750 rpm
